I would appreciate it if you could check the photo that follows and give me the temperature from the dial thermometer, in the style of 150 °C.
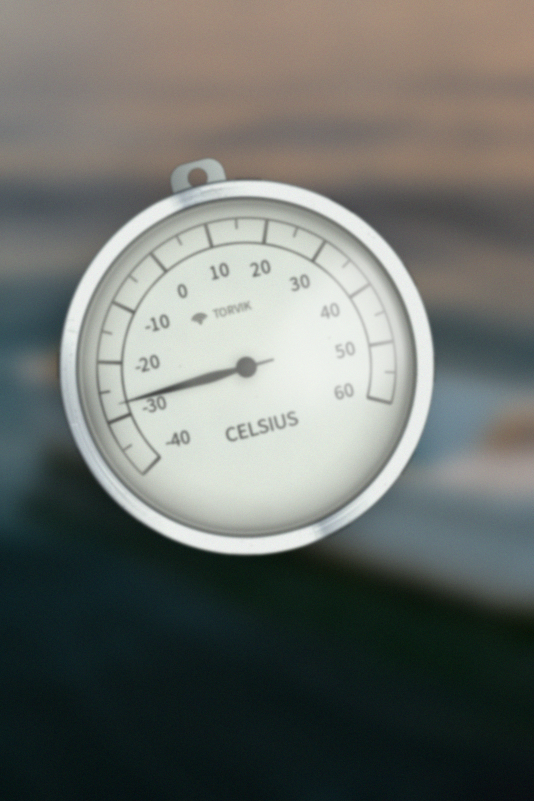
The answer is -27.5 °C
